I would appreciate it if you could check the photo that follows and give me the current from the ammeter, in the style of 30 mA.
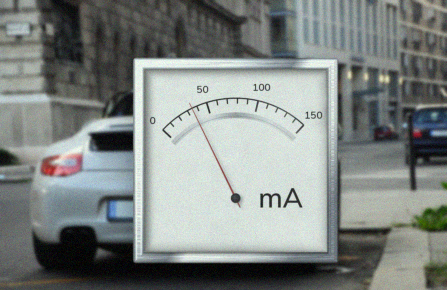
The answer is 35 mA
